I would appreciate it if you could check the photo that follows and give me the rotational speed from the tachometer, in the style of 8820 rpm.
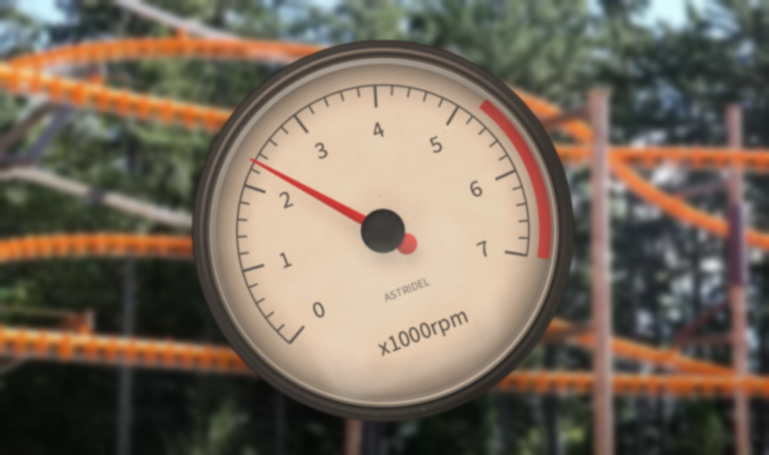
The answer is 2300 rpm
